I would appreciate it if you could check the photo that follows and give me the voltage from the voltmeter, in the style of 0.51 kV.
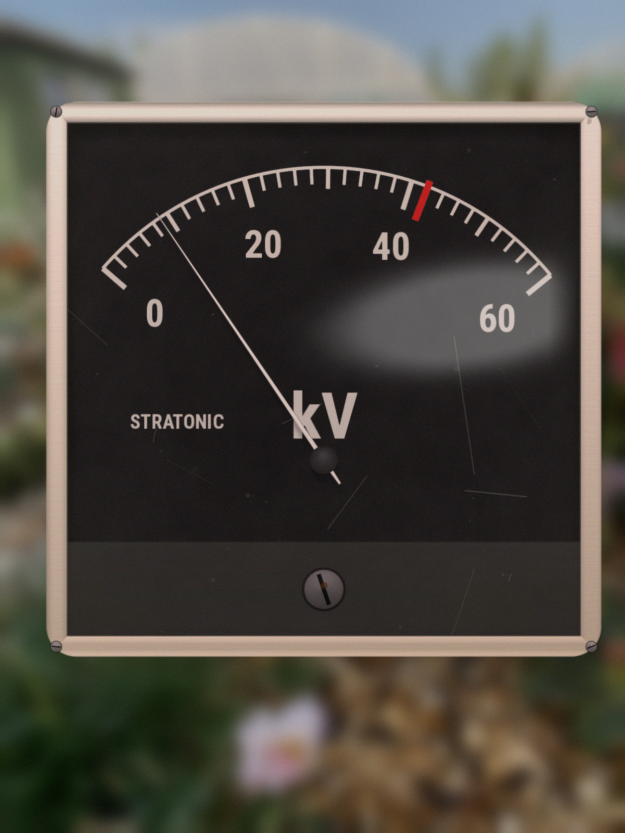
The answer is 9 kV
